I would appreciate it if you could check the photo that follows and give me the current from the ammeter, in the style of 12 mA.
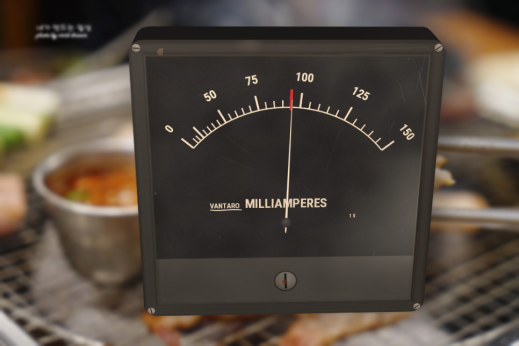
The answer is 95 mA
